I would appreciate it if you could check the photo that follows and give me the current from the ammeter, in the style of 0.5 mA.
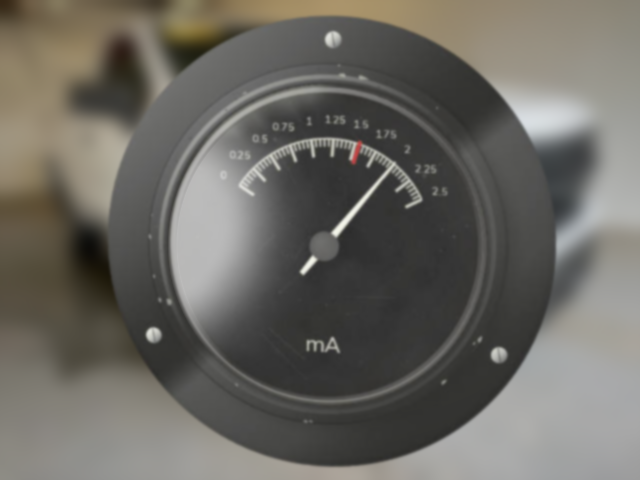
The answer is 2 mA
